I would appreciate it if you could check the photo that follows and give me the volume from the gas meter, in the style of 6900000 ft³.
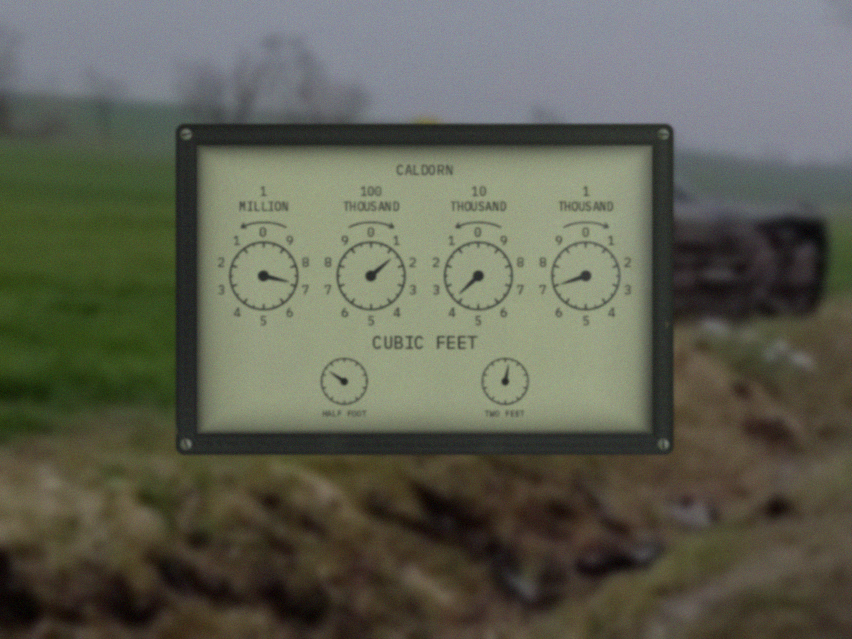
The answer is 713700 ft³
